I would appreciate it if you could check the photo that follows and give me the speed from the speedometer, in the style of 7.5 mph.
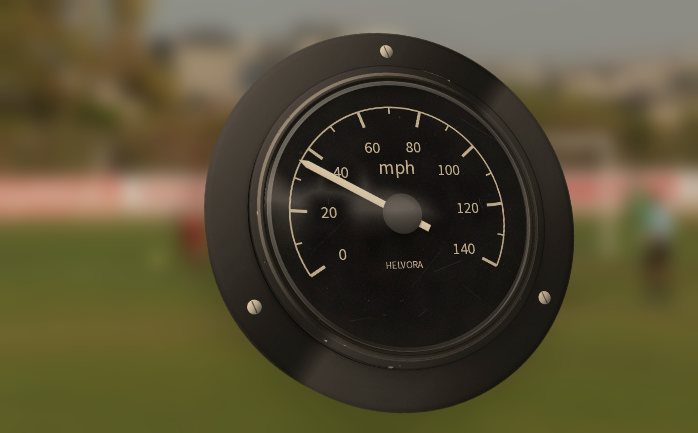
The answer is 35 mph
